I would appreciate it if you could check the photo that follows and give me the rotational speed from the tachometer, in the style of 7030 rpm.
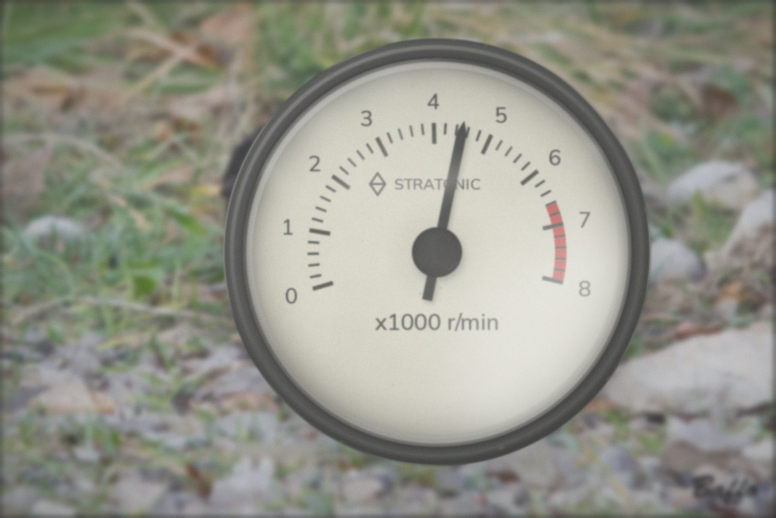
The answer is 4500 rpm
